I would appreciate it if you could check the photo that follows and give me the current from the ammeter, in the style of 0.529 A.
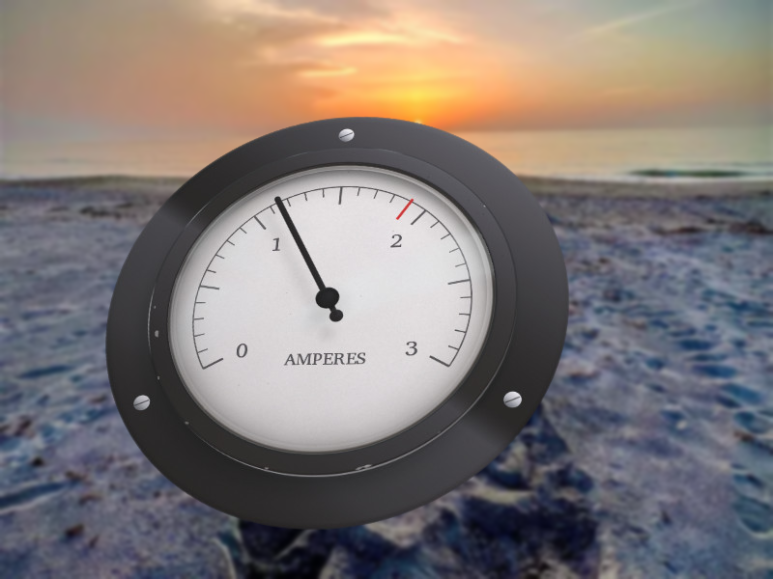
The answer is 1.15 A
